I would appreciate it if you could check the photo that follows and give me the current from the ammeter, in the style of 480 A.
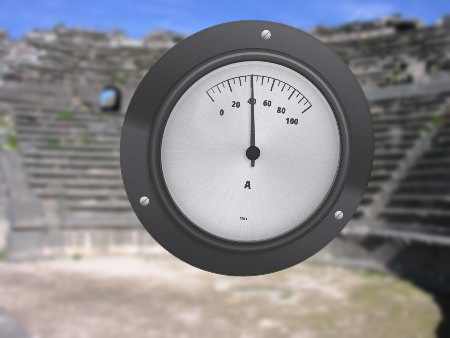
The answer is 40 A
